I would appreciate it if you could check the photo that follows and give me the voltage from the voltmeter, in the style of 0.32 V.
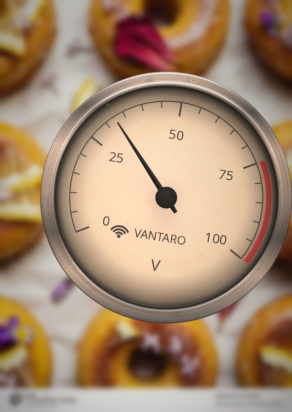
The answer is 32.5 V
